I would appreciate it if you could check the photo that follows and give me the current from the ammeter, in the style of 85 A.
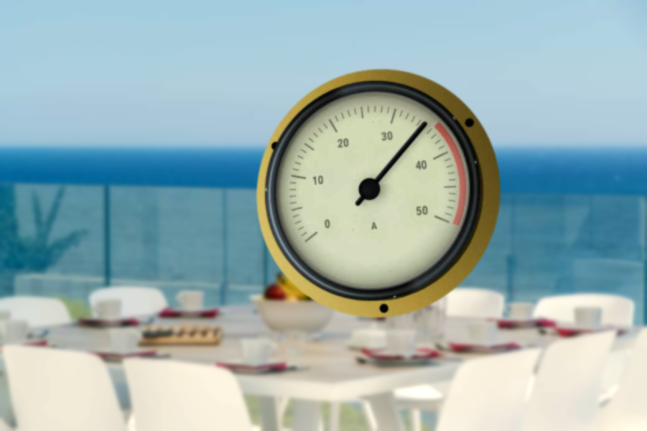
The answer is 35 A
